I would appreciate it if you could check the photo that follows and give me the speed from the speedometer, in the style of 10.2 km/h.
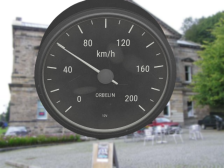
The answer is 60 km/h
